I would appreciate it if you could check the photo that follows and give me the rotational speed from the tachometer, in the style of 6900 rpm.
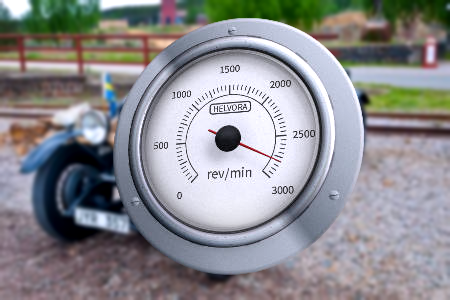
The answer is 2800 rpm
